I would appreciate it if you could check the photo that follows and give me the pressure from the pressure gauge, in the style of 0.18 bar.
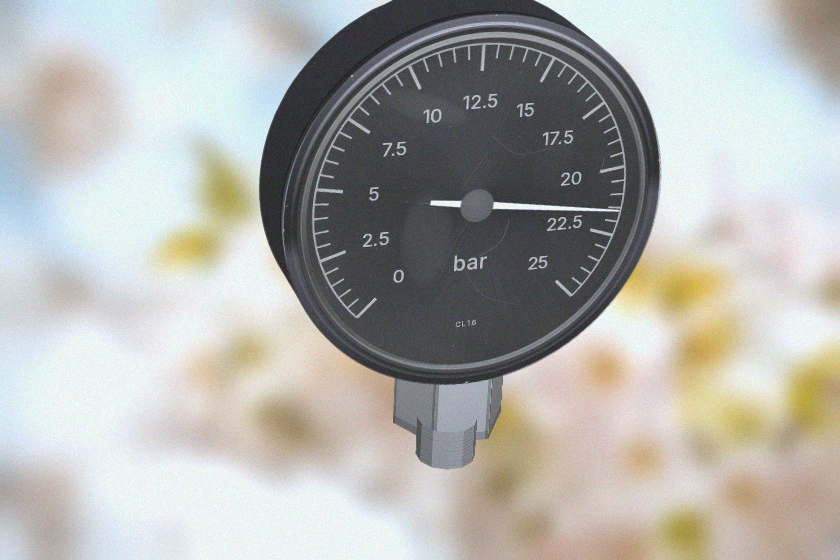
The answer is 21.5 bar
